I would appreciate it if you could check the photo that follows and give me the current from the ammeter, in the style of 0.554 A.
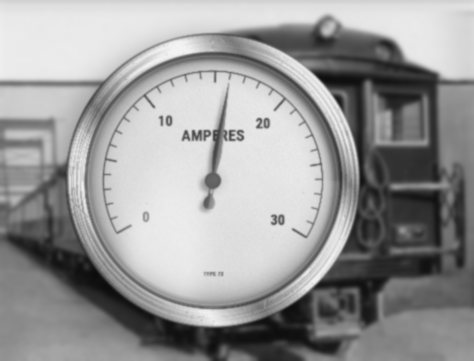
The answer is 16 A
